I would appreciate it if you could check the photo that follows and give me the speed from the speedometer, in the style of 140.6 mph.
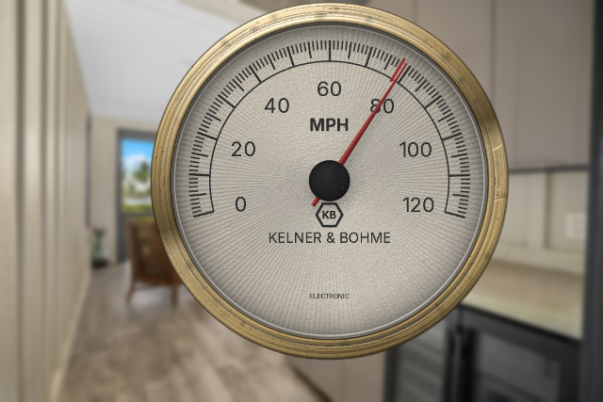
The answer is 79 mph
